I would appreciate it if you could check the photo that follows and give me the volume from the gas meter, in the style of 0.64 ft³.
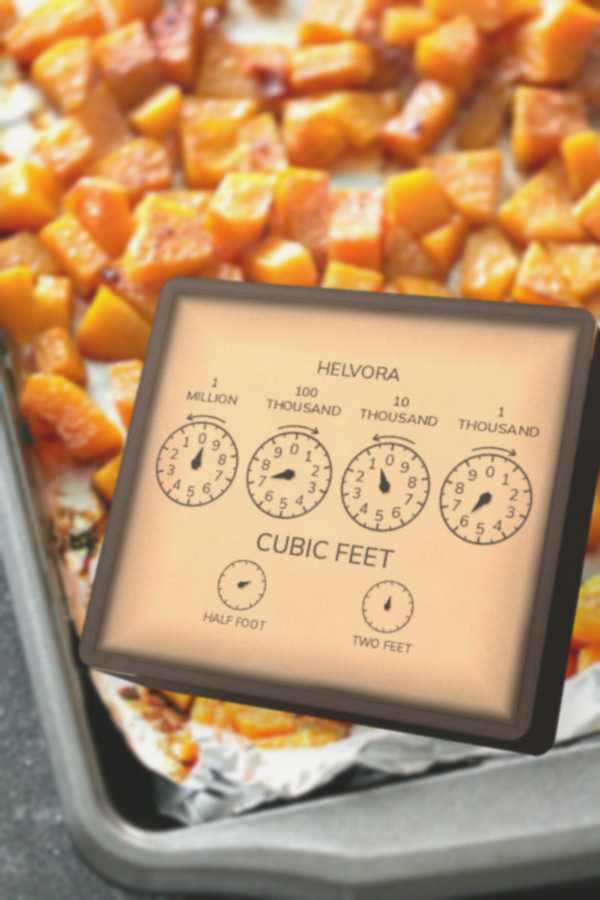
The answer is 970600 ft³
